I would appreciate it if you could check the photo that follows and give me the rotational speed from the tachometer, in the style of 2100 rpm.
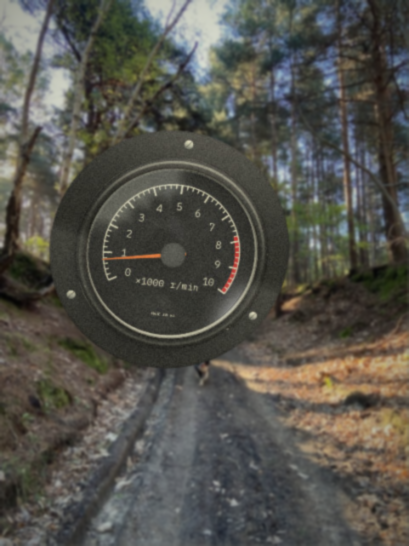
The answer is 800 rpm
